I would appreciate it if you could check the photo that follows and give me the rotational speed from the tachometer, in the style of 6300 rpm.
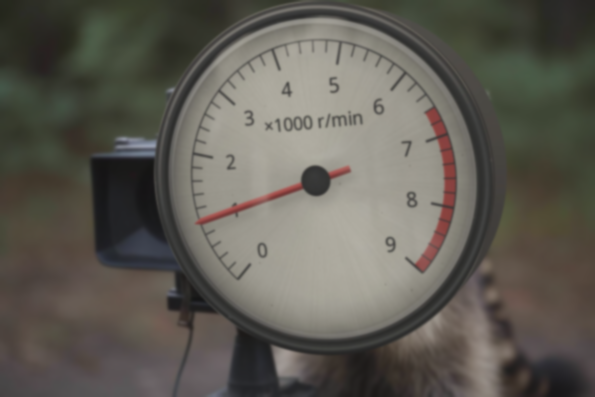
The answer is 1000 rpm
